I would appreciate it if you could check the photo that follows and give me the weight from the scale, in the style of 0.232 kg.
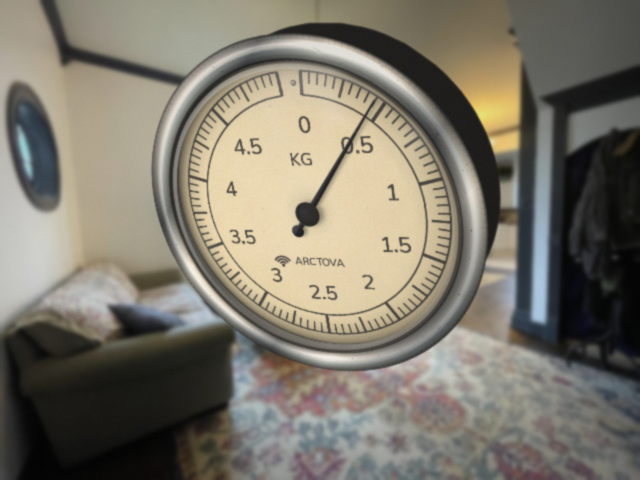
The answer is 0.45 kg
